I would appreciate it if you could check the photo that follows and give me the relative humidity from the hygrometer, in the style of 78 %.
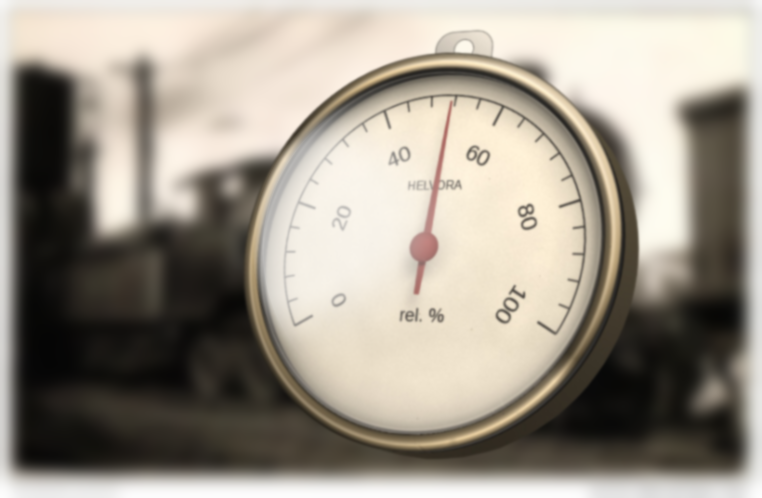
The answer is 52 %
